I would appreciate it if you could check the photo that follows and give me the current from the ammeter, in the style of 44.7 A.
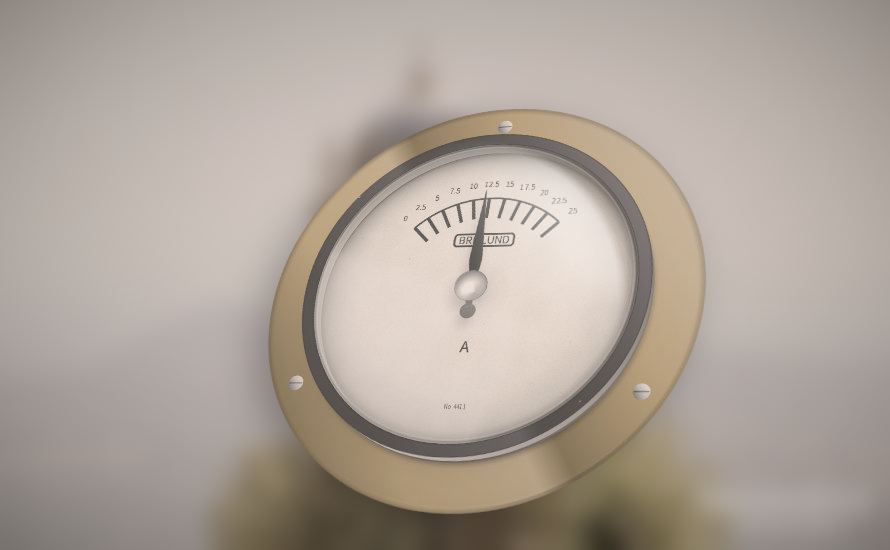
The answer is 12.5 A
